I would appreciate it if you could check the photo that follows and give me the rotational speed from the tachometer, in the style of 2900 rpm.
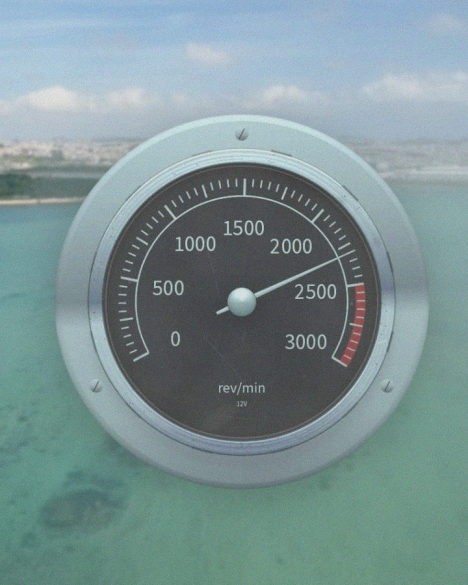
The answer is 2300 rpm
